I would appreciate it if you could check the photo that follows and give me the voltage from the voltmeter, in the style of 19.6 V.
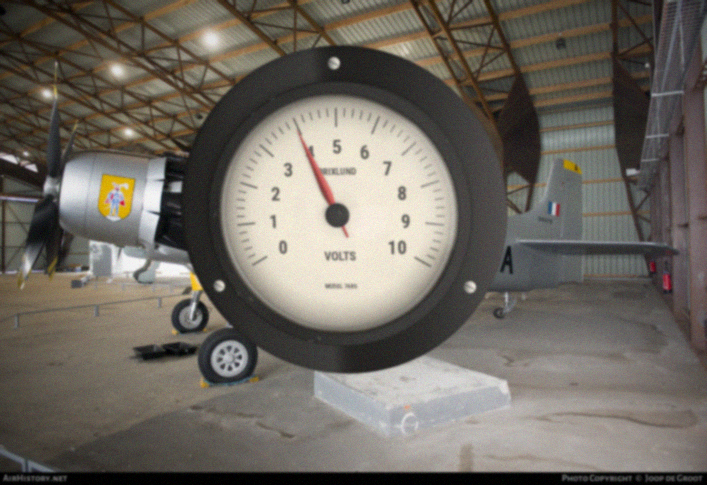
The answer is 4 V
